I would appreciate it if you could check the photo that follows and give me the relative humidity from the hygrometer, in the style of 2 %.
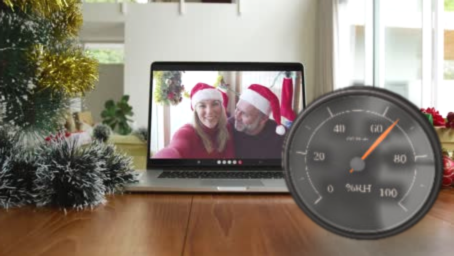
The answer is 65 %
